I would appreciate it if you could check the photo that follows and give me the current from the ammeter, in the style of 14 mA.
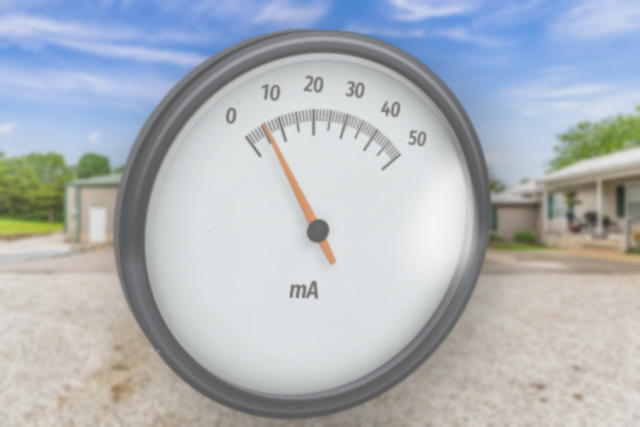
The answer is 5 mA
